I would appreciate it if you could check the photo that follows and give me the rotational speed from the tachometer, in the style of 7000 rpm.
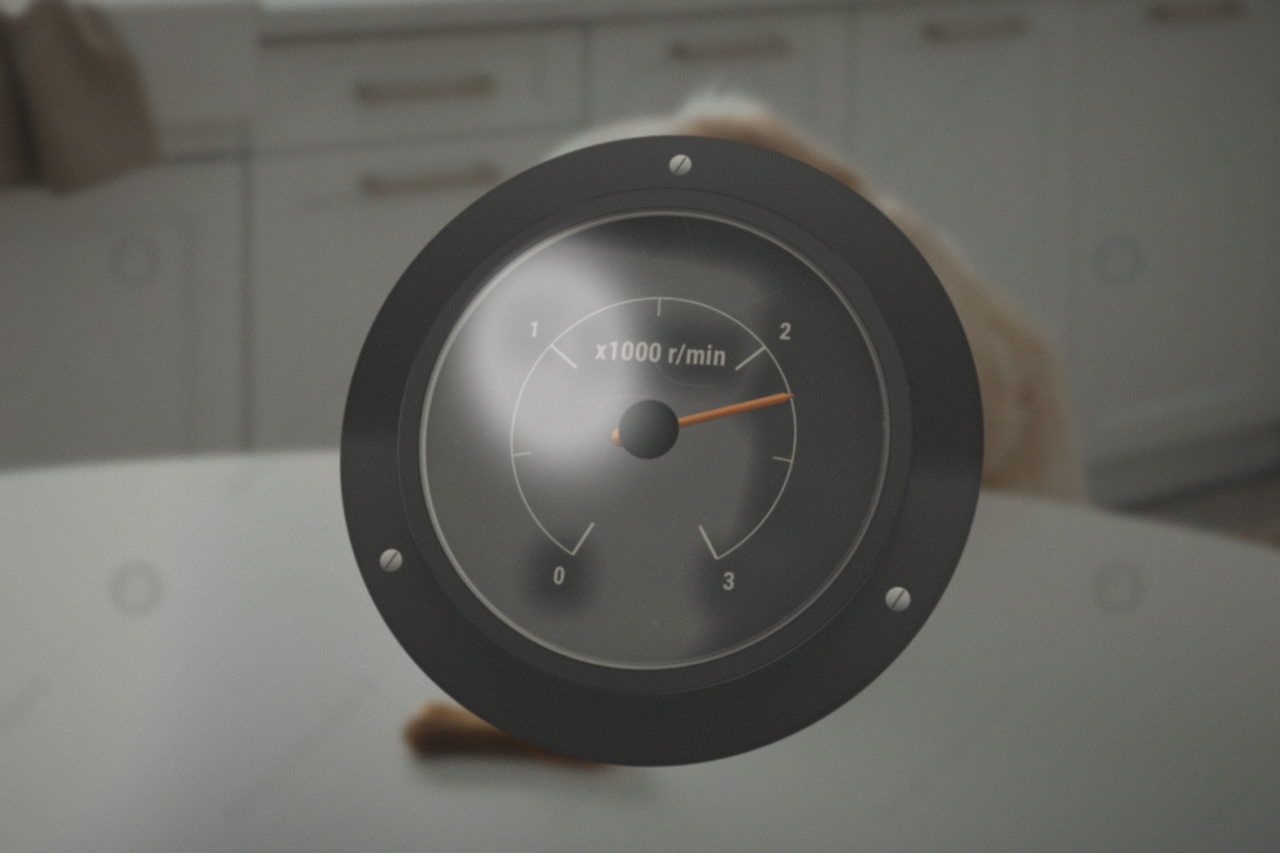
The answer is 2250 rpm
